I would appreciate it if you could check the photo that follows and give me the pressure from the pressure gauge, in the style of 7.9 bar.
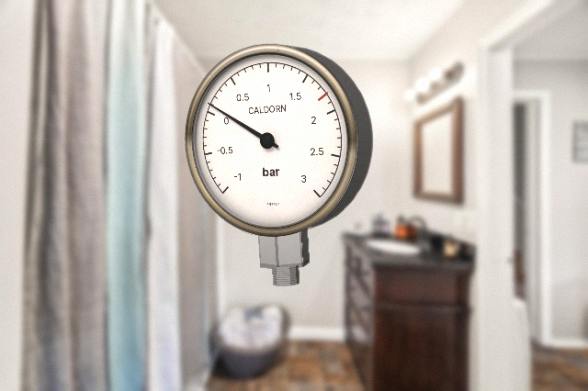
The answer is 0.1 bar
